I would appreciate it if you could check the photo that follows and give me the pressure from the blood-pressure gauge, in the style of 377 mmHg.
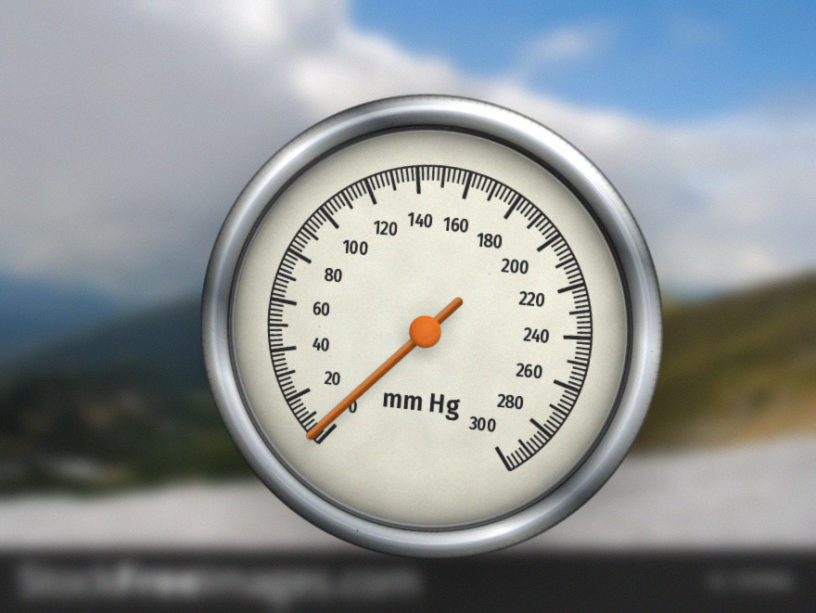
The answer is 4 mmHg
